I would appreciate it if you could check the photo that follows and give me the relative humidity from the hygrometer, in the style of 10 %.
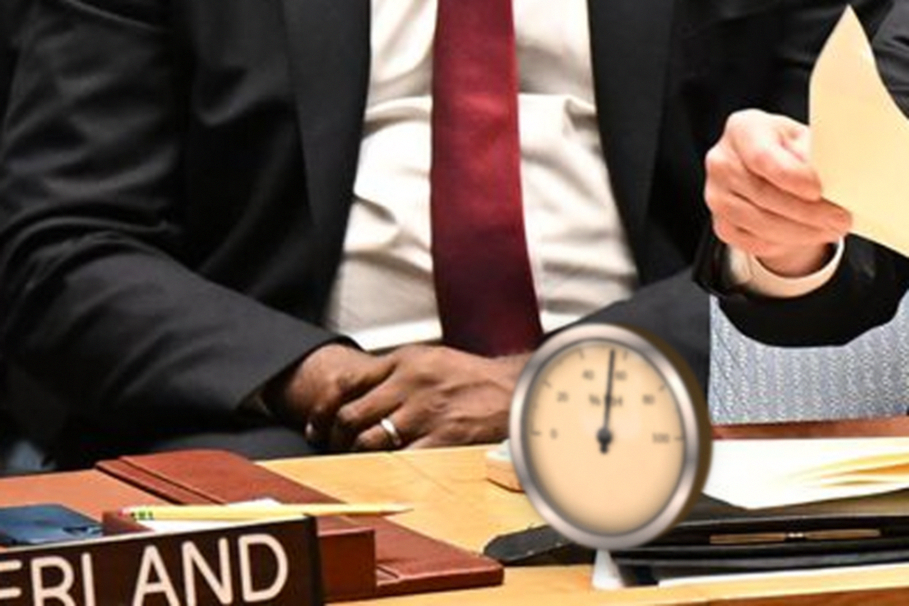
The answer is 55 %
